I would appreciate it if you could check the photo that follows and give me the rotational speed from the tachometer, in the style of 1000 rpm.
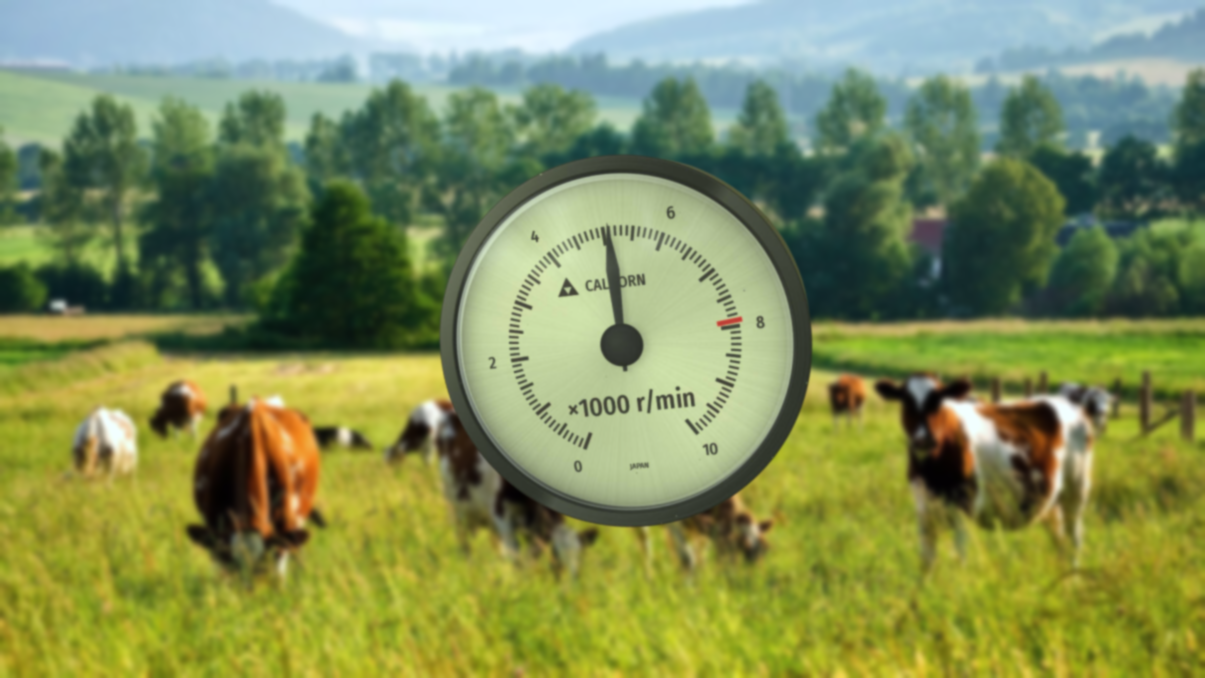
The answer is 5100 rpm
